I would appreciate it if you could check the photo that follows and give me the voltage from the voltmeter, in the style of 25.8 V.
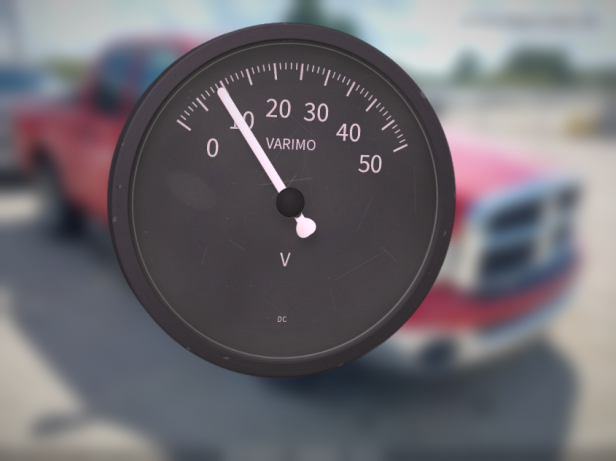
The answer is 9 V
